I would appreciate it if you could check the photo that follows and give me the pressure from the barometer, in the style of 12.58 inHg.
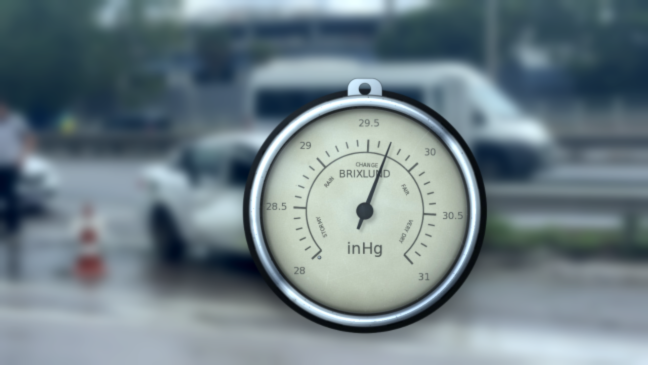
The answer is 29.7 inHg
